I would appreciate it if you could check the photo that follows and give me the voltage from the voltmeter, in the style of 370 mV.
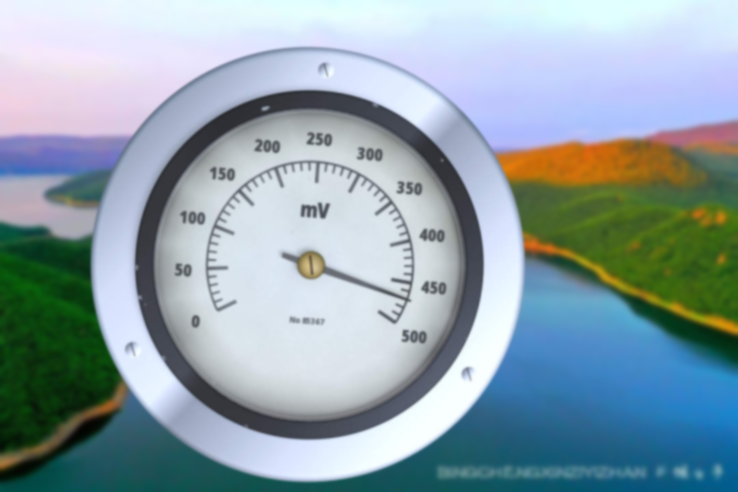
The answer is 470 mV
